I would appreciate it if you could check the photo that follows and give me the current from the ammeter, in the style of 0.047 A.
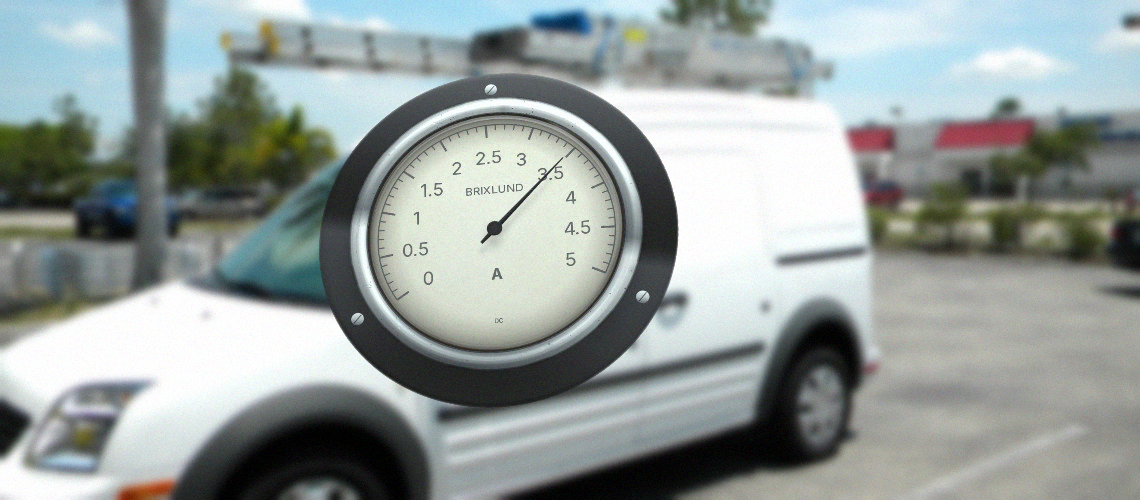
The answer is 3.5 A
